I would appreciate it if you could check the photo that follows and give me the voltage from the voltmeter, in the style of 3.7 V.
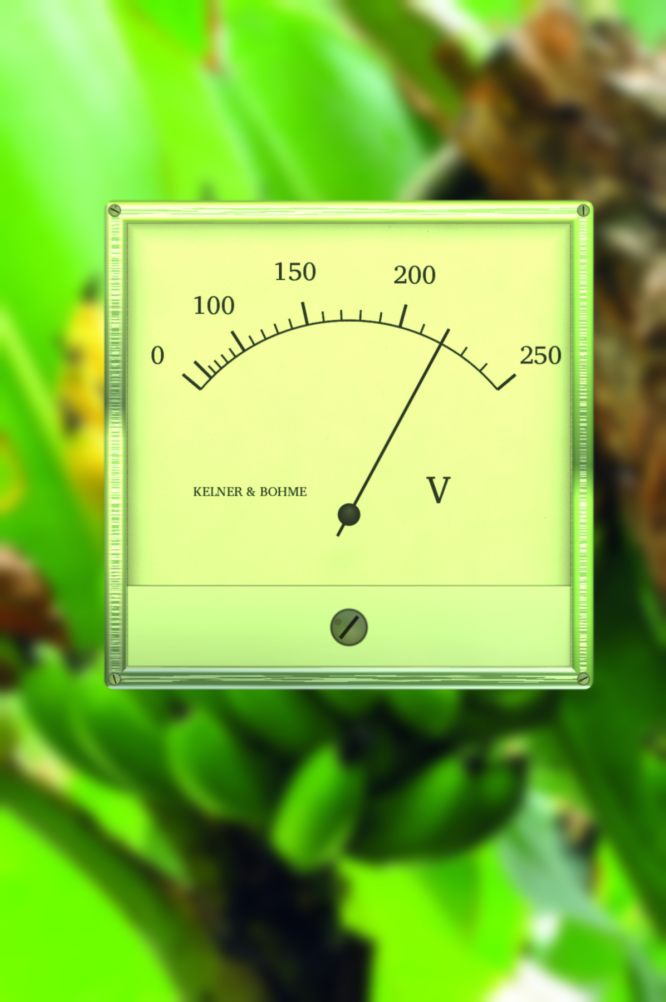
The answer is 220 V
